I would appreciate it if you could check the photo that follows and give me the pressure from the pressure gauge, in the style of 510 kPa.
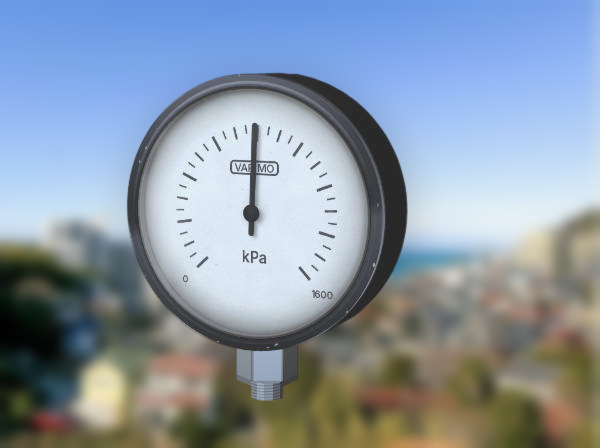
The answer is 800 kPa
